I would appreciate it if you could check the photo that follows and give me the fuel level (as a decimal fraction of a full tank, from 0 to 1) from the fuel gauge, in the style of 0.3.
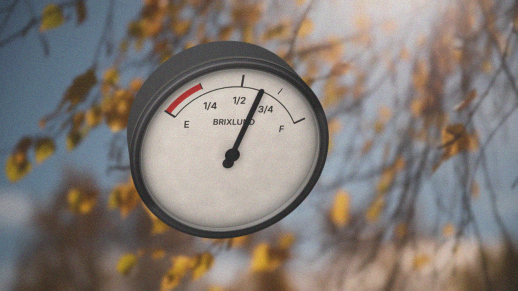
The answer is 0.625
